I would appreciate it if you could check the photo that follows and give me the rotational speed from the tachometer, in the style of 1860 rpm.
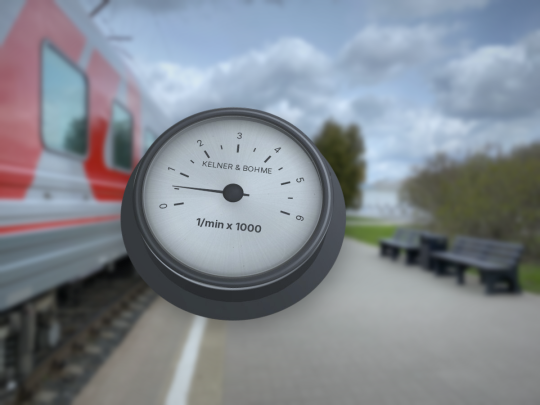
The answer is 500 rpm
